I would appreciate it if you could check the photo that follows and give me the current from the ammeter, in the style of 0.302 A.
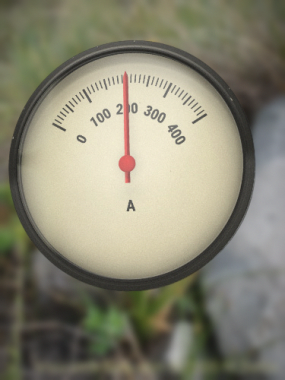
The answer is 200 A
